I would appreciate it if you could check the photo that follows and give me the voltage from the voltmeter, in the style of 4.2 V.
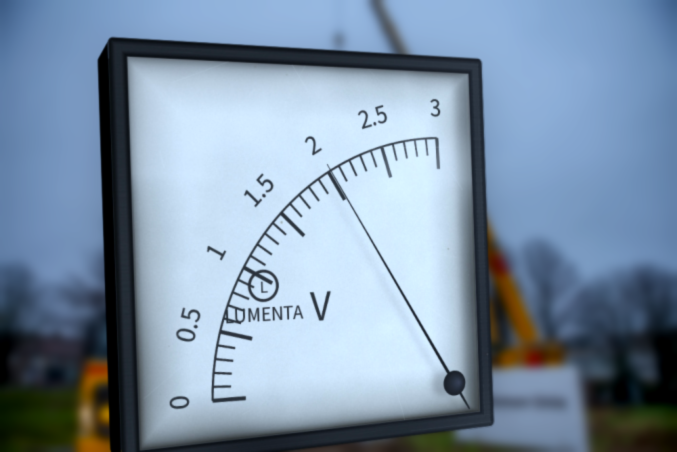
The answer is 2 V
